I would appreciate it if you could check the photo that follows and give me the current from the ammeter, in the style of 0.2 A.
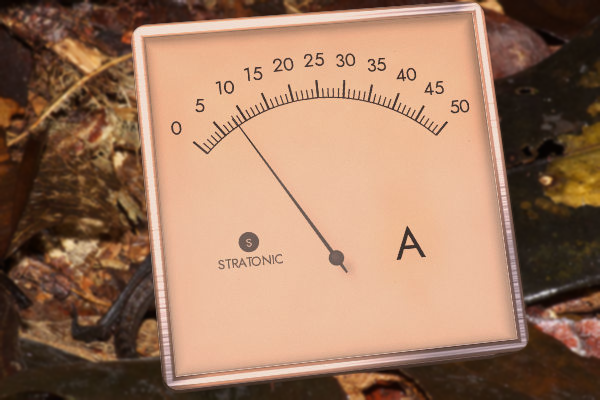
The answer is 8 A
